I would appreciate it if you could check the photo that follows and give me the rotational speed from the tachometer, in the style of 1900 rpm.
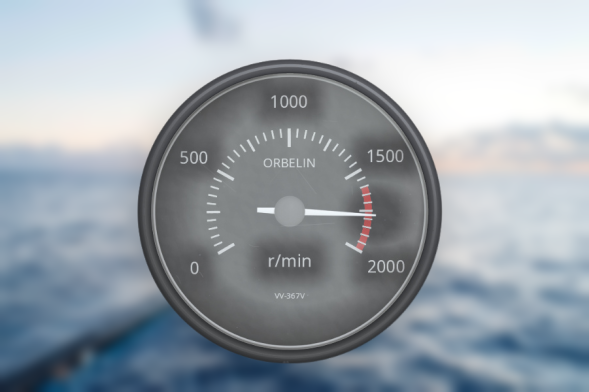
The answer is 1775 rpm
